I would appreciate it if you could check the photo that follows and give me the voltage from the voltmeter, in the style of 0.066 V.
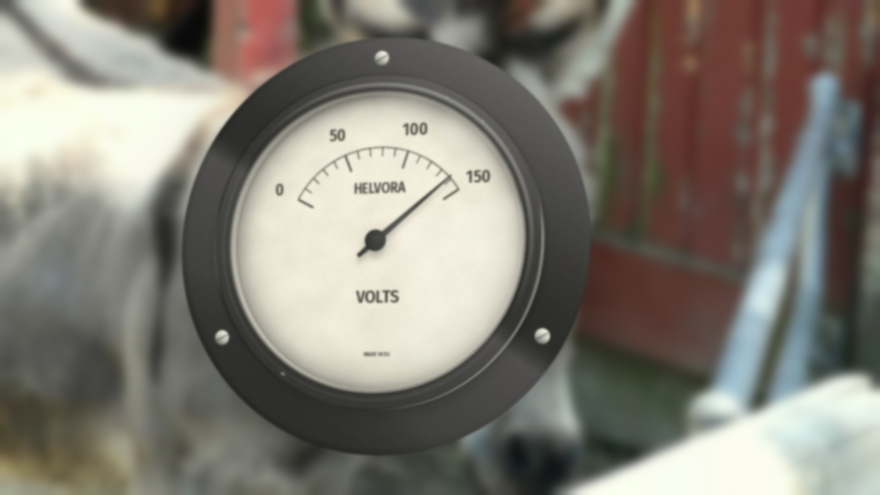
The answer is 140 V
